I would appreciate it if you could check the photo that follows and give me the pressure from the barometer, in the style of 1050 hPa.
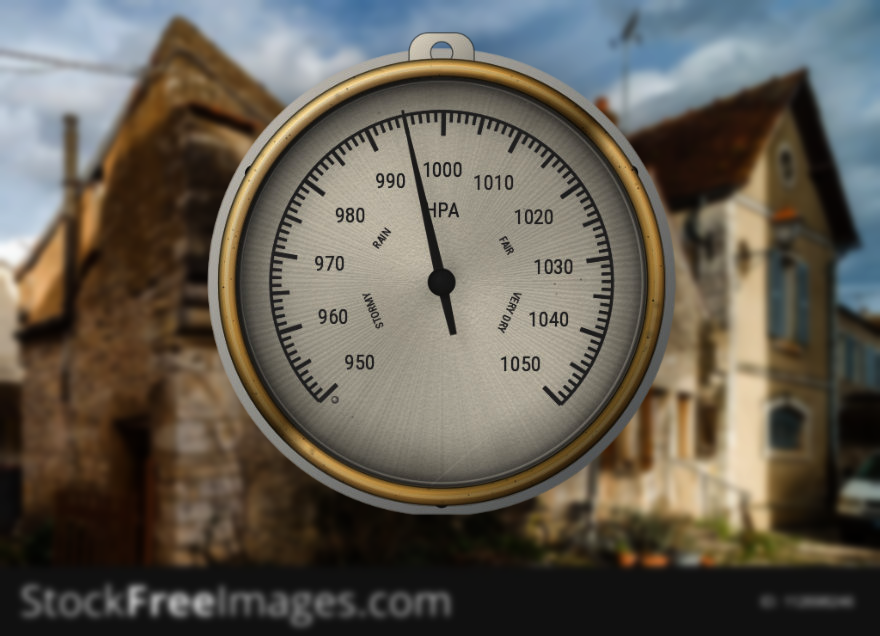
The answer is 995 hPa
